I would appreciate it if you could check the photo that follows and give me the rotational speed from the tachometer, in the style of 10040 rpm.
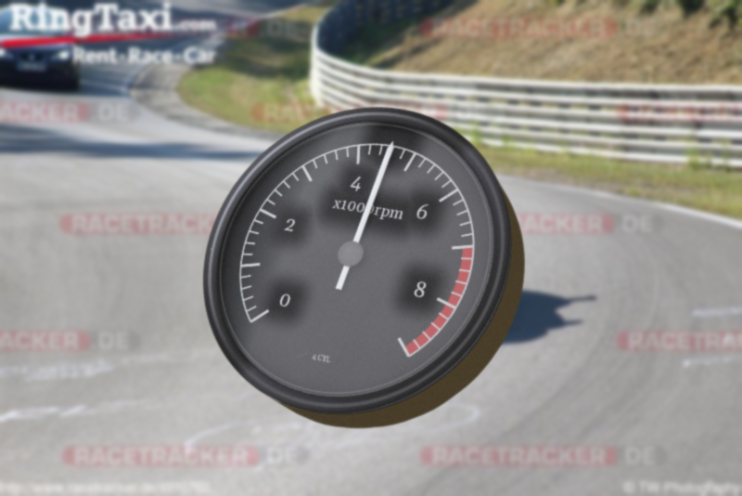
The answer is 4600 rpm
